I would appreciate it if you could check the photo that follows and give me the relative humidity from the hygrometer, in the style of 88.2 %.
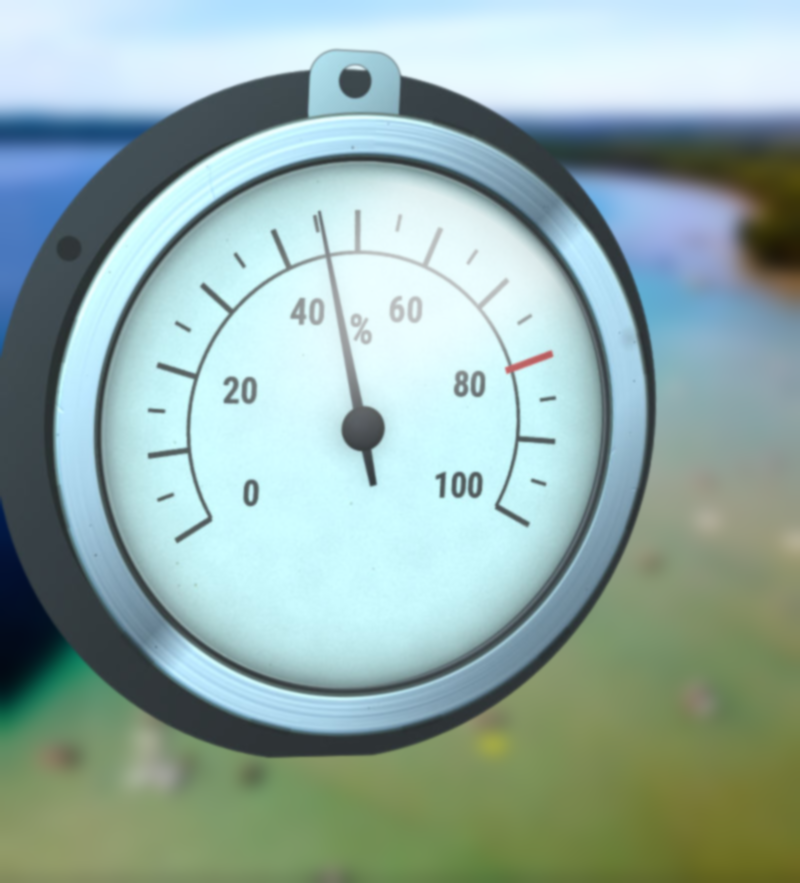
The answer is 45 %
